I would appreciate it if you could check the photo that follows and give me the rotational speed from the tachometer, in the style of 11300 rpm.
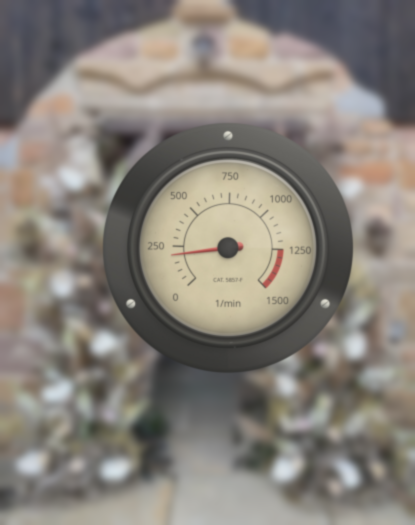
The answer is 200 rpm
